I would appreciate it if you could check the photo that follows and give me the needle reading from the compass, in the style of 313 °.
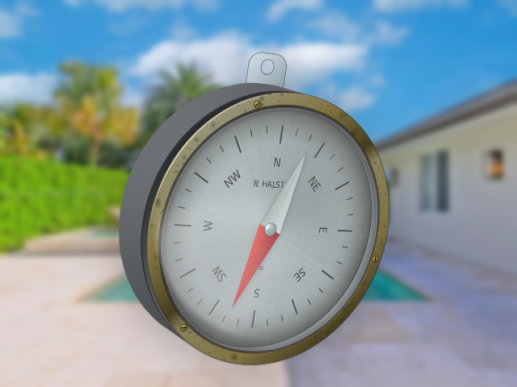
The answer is 200 °
